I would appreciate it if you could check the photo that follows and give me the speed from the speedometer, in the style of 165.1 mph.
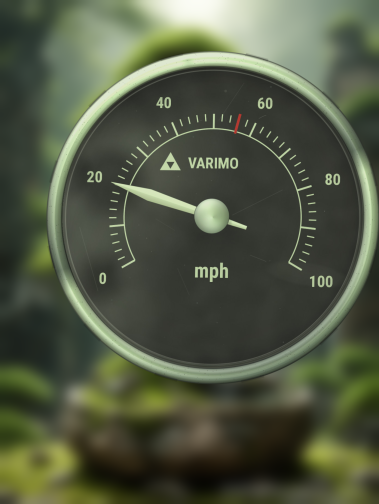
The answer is 20 mph
